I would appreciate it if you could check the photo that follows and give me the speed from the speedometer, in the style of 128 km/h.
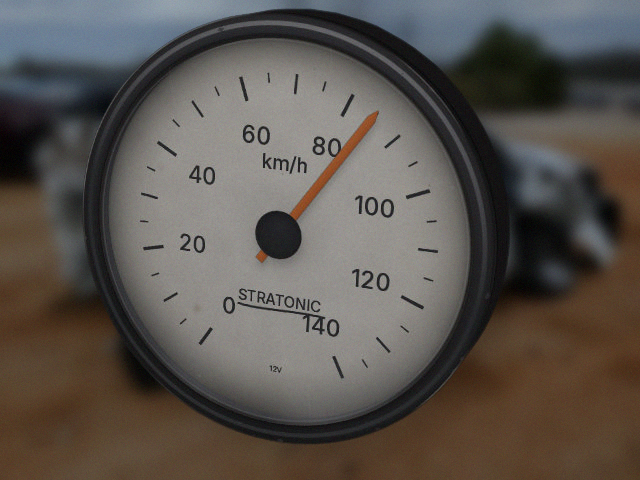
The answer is 85 km/h
